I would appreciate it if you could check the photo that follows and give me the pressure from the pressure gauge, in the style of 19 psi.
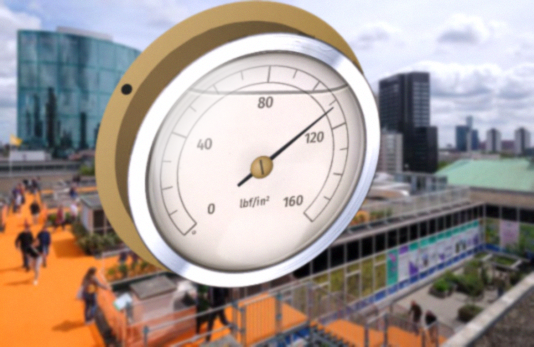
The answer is 110 psi
